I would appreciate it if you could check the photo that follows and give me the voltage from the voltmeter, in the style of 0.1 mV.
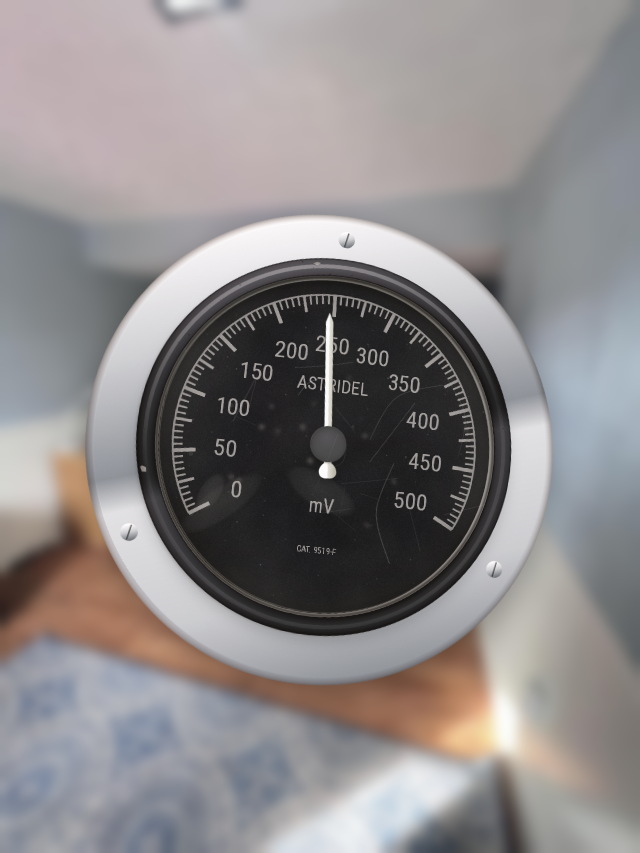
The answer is 245 mV
